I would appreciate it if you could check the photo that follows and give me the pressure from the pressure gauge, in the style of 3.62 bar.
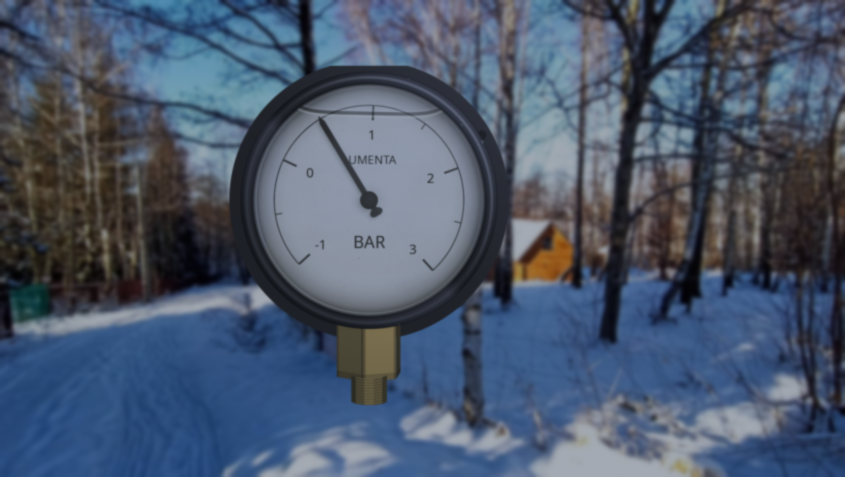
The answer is 0.5 bar
